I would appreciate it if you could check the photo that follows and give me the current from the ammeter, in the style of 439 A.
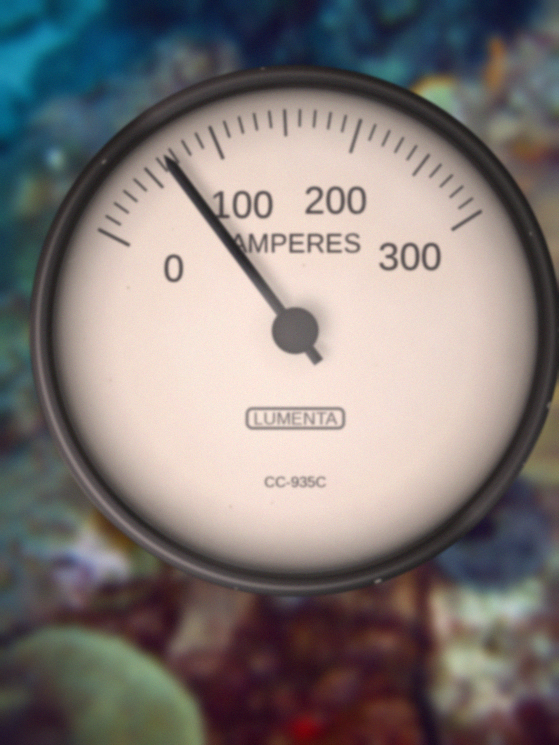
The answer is 65 A
